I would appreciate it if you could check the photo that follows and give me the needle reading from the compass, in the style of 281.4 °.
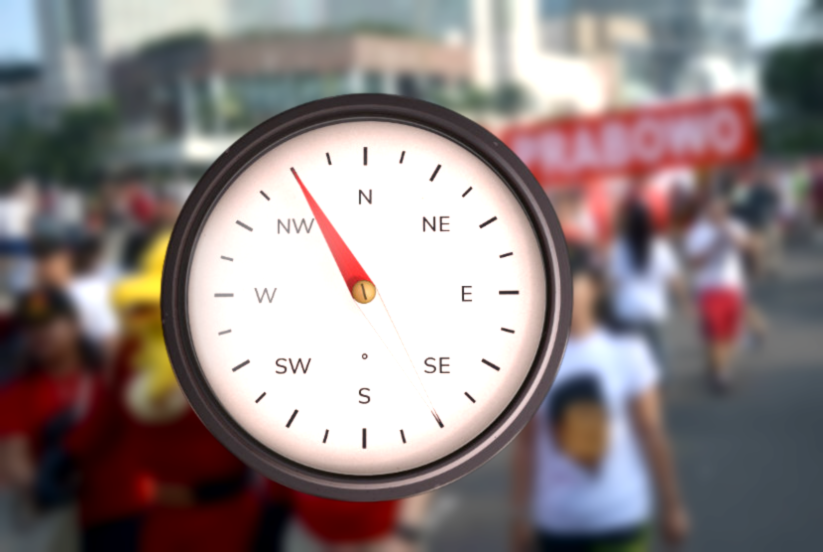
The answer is 330 °
